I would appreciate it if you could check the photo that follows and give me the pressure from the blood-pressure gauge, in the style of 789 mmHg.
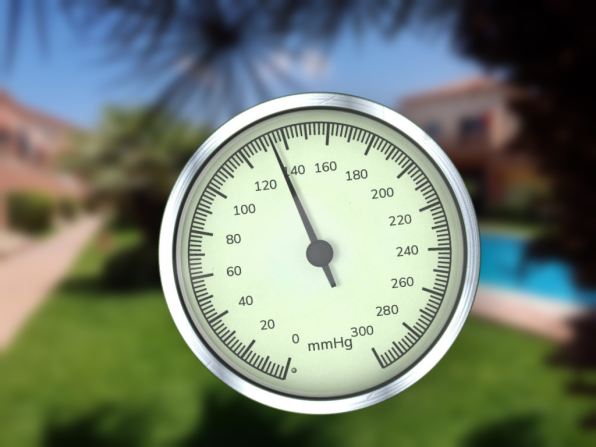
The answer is 134 mmHg
